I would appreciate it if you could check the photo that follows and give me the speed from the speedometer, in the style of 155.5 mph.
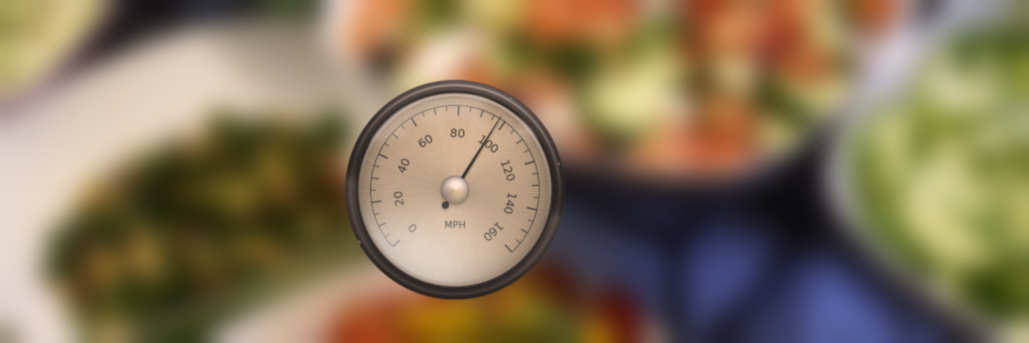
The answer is 97.5 mph
